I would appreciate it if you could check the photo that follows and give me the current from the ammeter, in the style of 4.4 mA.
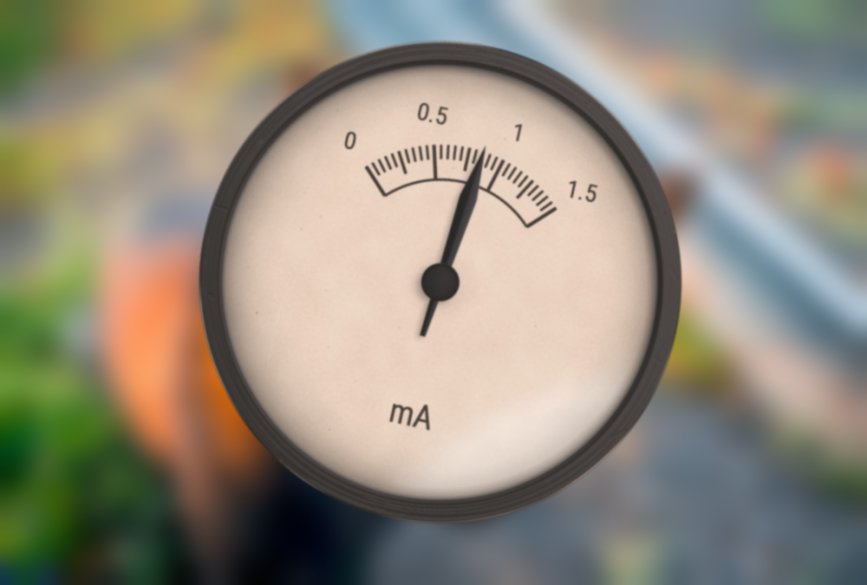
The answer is 0.85 mA
